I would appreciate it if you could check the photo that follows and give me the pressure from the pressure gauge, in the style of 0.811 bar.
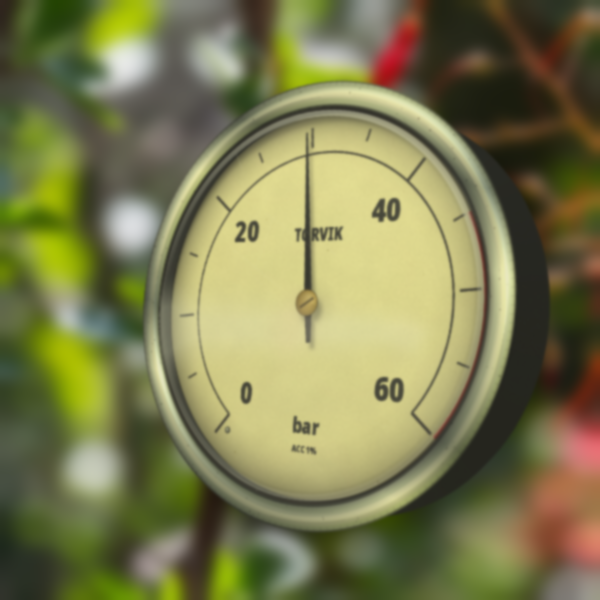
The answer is 30 bar
